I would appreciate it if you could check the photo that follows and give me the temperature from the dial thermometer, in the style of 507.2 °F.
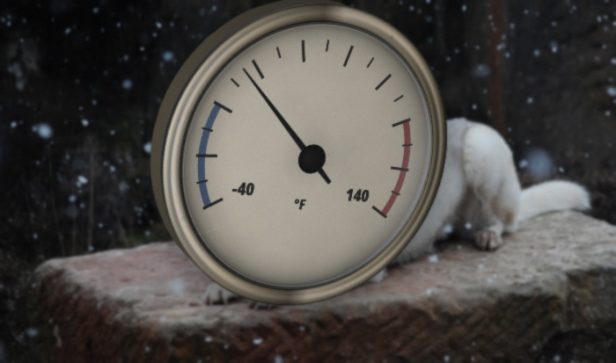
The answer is 15 °F
